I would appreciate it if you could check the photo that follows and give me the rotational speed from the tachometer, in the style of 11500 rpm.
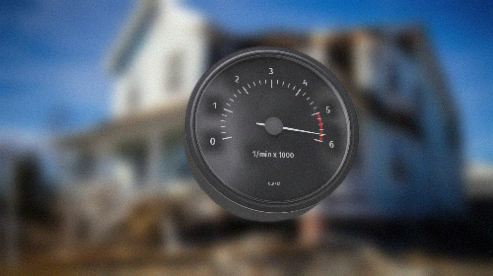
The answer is 5800 rpm
